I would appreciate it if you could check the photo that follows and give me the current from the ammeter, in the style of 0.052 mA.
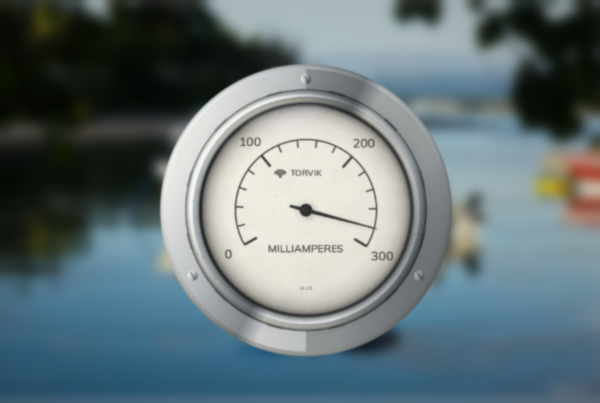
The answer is 280 mA
